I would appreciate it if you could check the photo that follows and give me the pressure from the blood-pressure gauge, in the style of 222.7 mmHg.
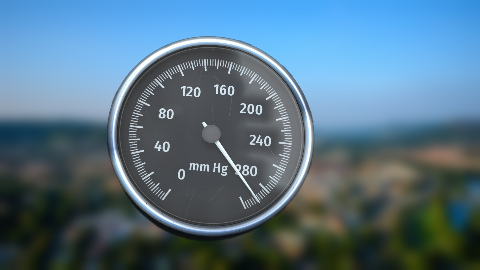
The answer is 290 mmHg
